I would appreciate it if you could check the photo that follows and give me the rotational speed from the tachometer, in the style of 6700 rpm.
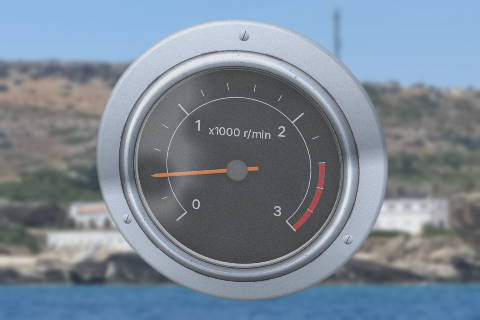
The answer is 400 rpm
